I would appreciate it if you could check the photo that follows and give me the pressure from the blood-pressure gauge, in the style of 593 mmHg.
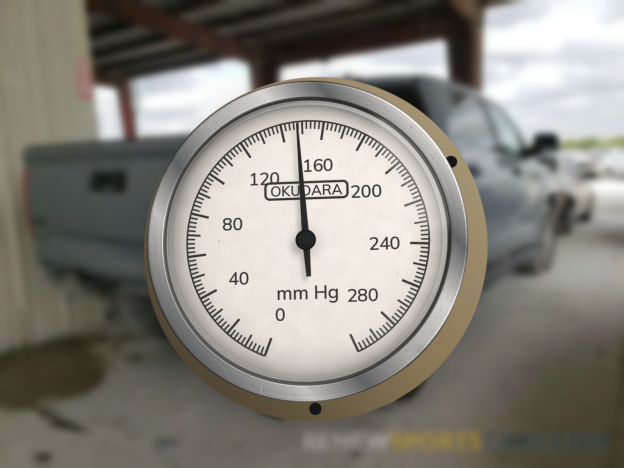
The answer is 148 mmHg
